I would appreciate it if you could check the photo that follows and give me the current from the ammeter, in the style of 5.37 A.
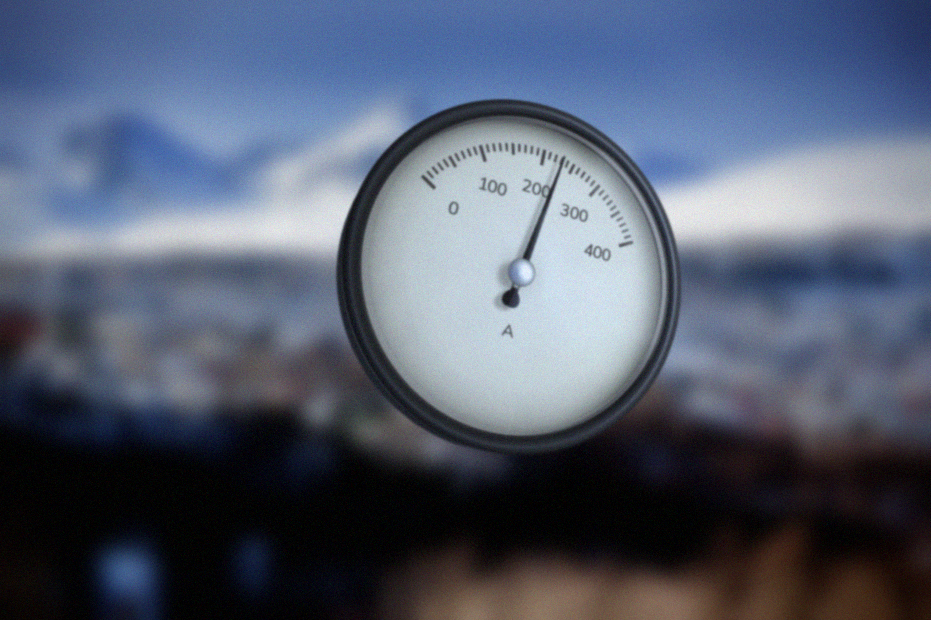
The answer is 230 A
